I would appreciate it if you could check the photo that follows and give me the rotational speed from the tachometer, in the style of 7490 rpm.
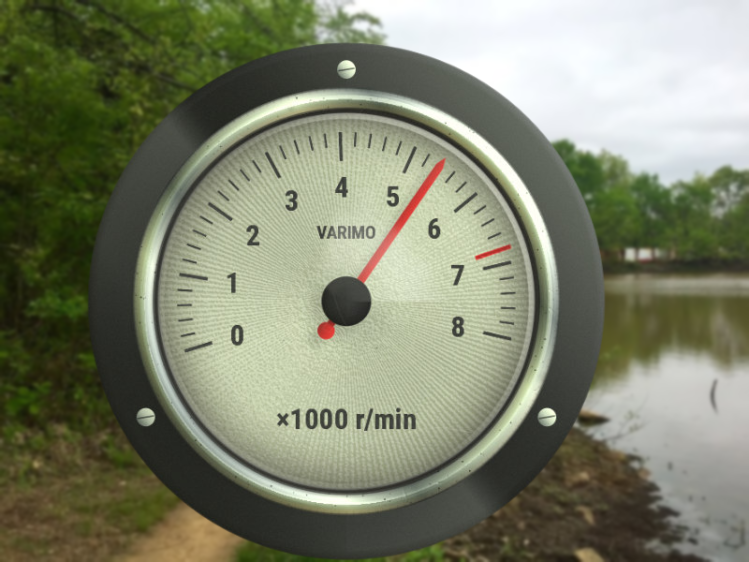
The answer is 5400 rpm
